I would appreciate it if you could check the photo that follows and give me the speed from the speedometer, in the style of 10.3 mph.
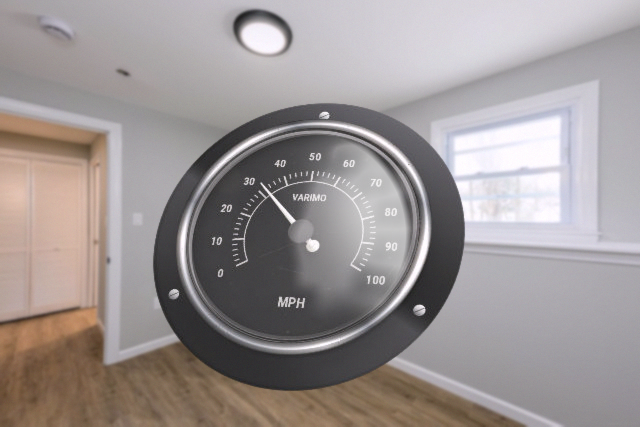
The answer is 32 mph
